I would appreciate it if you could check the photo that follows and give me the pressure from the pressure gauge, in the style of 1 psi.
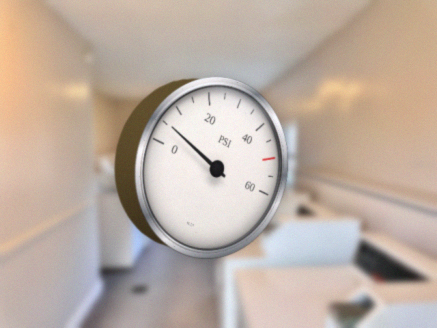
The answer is 5 psi
